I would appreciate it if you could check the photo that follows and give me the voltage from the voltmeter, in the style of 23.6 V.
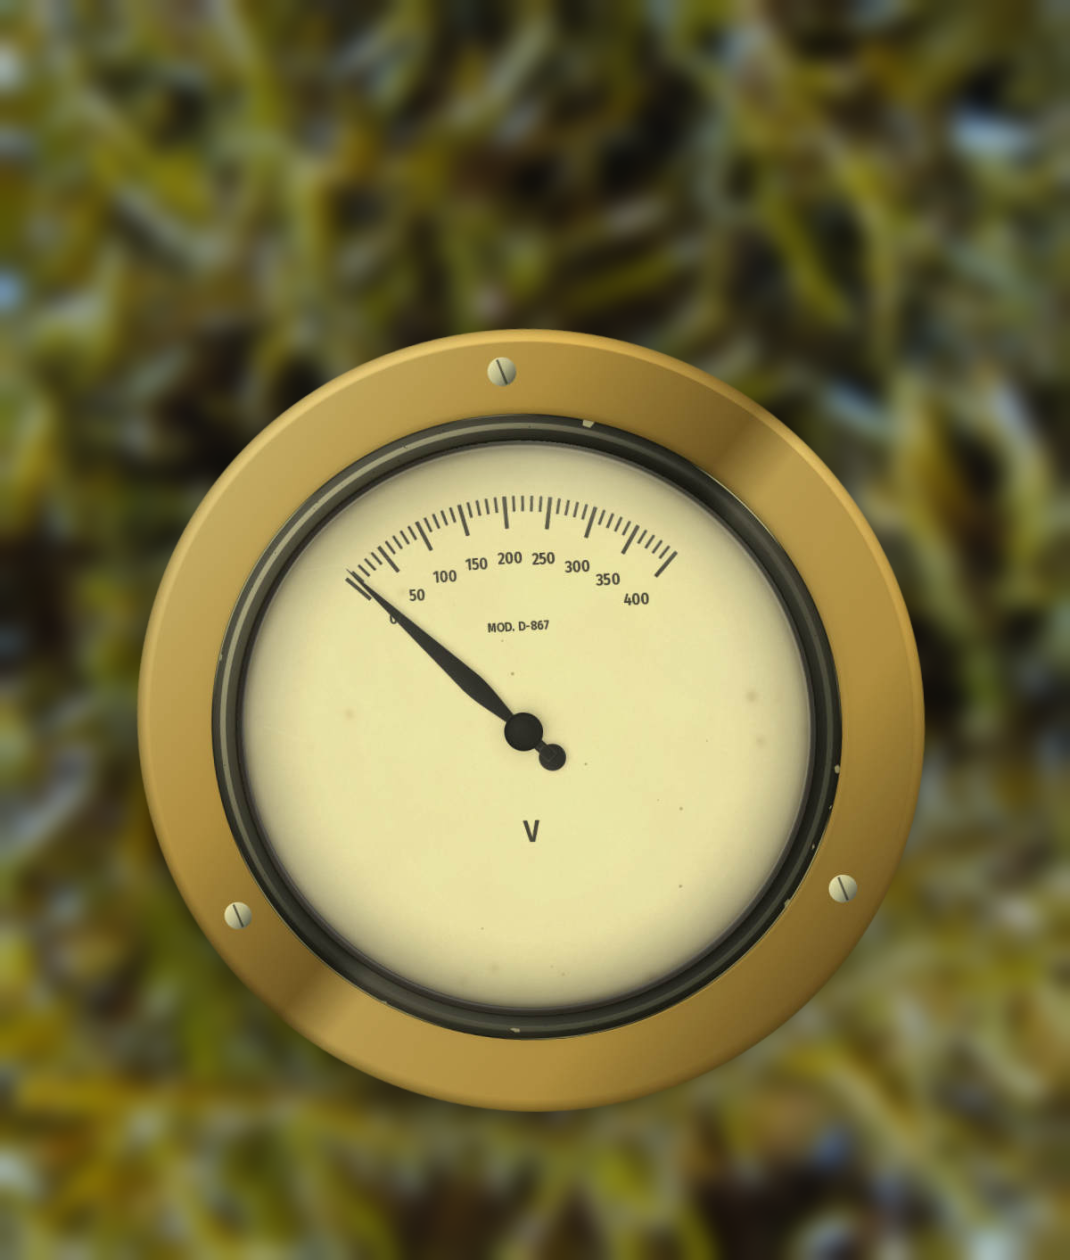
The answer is 10 V
